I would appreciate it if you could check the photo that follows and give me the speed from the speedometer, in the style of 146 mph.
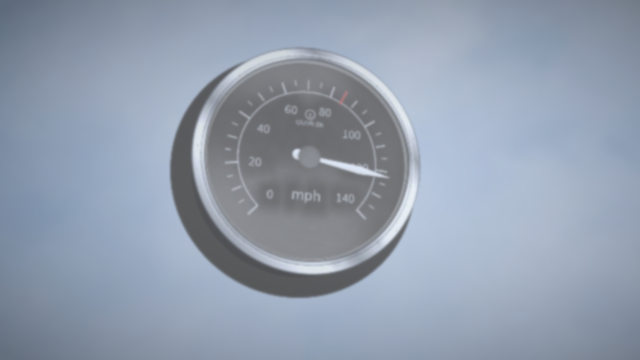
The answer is 122.5 mph
